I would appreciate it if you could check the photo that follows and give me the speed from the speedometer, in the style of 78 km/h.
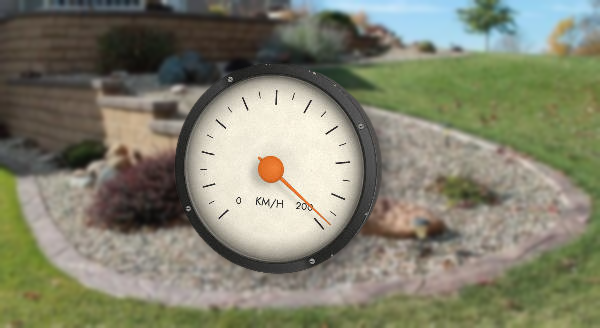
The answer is 195 km/h
